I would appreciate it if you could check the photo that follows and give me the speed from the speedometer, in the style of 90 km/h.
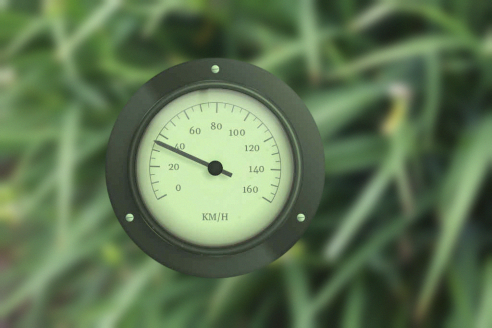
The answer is 35 km/h
